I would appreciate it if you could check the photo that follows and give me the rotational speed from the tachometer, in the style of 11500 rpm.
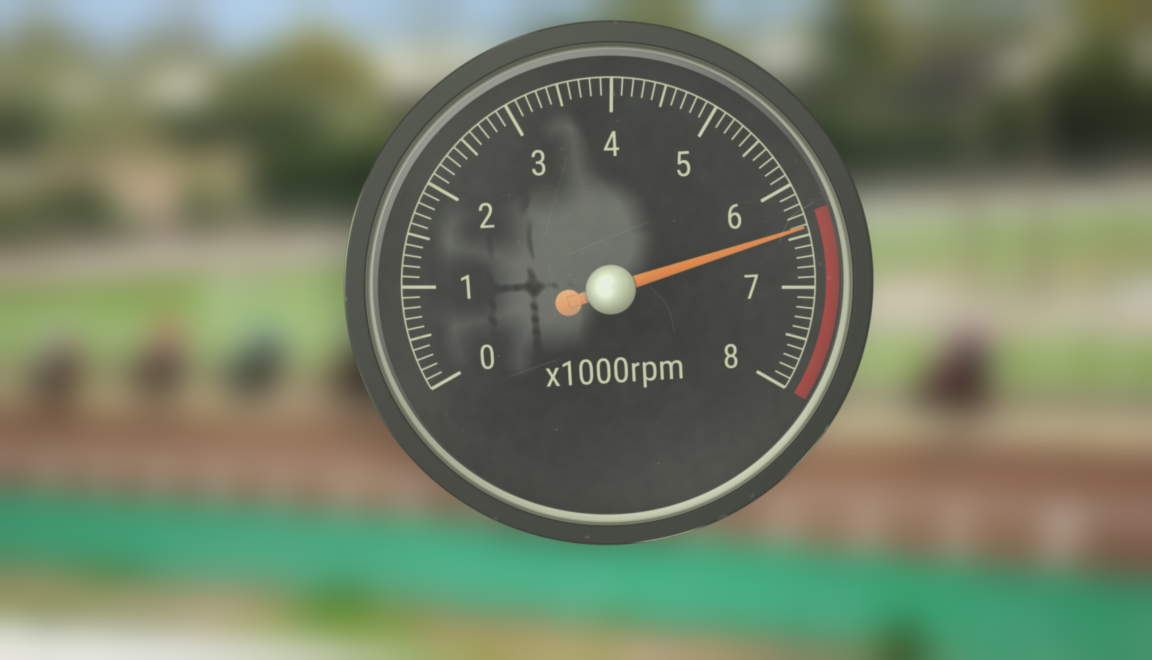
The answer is 6400 rpm
